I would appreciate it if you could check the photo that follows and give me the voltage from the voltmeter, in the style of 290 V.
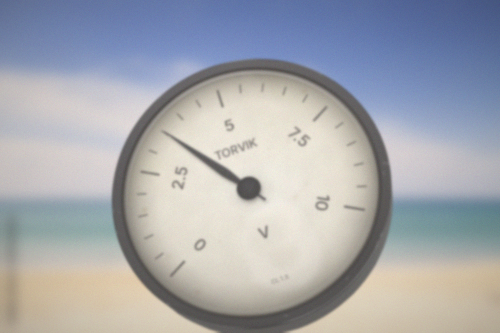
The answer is 3.5 V
